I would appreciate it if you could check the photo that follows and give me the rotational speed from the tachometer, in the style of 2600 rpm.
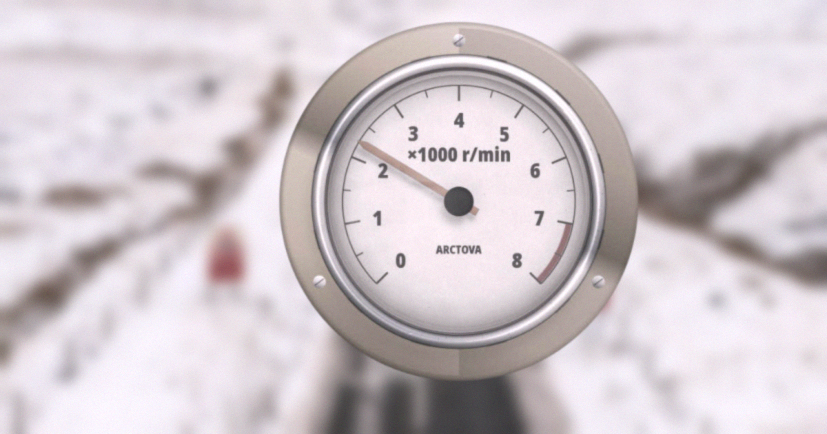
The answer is 2250 rpm
